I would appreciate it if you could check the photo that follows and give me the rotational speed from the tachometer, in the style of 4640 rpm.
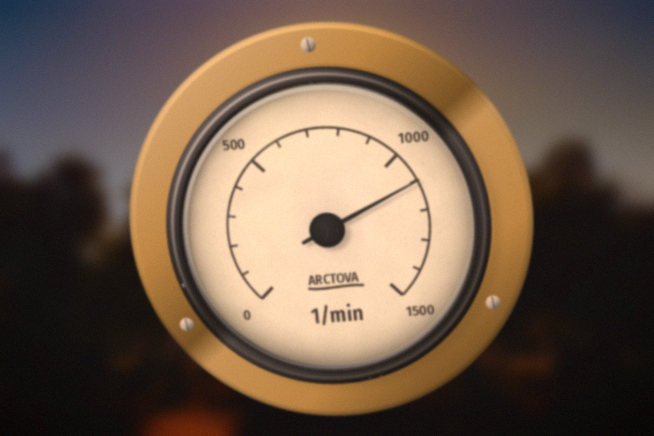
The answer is 1100 rpm
